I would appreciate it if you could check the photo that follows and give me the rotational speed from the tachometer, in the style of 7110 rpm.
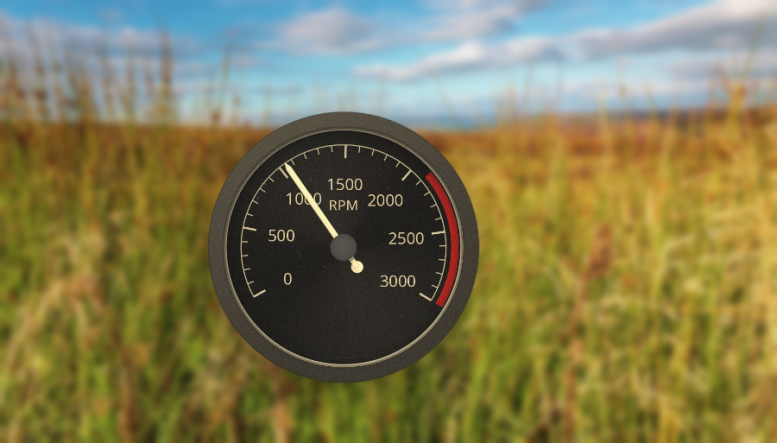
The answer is 1050 rpm
